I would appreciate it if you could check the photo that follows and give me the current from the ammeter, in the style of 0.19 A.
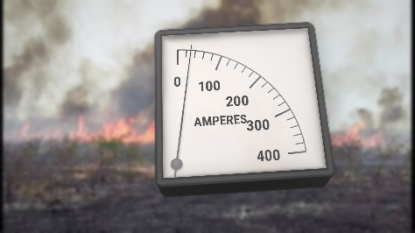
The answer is 30 A
